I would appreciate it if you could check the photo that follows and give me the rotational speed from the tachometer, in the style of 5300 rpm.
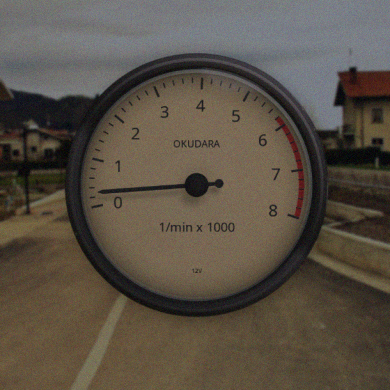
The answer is 300 rpm
